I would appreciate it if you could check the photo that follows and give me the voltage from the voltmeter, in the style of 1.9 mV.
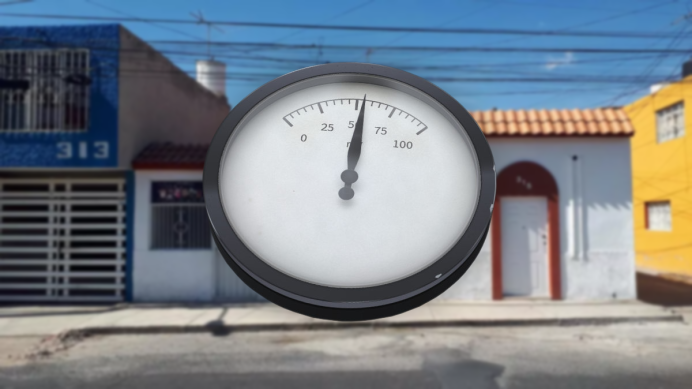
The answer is 55 mV
